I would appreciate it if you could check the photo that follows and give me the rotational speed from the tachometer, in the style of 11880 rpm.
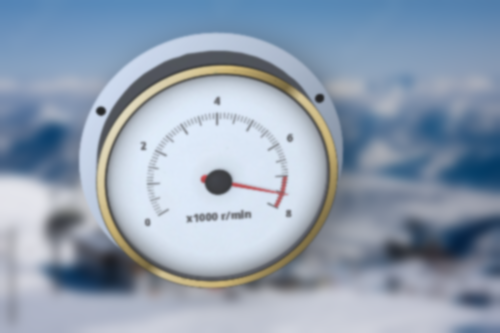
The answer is 7500 rpm
